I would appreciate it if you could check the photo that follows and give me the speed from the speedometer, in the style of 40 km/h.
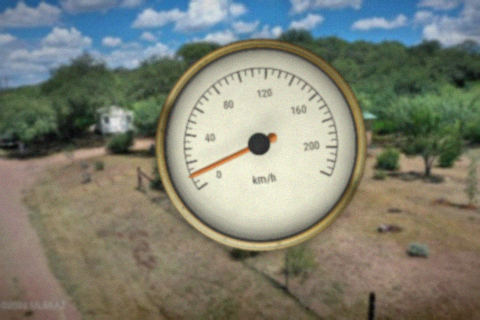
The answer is 10 km/h
